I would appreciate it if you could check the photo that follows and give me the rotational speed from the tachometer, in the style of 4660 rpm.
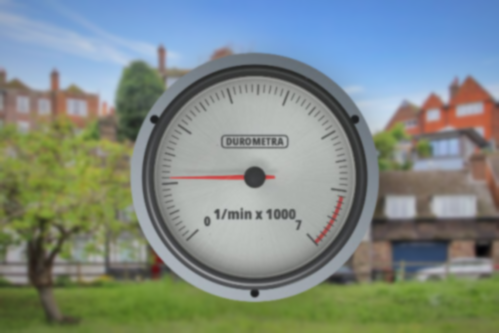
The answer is 1100 rpm
